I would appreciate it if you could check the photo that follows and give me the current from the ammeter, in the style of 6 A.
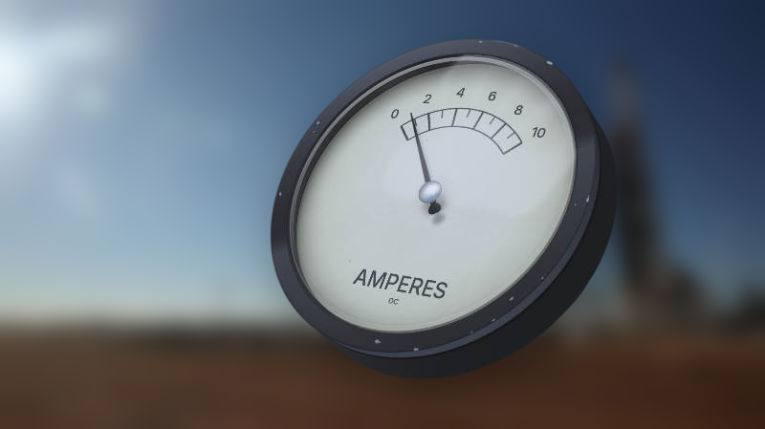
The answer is 1 A
